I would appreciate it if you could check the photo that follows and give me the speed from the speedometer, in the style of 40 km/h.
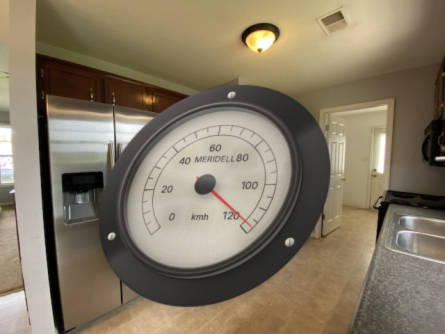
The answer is 117.5 km/h
